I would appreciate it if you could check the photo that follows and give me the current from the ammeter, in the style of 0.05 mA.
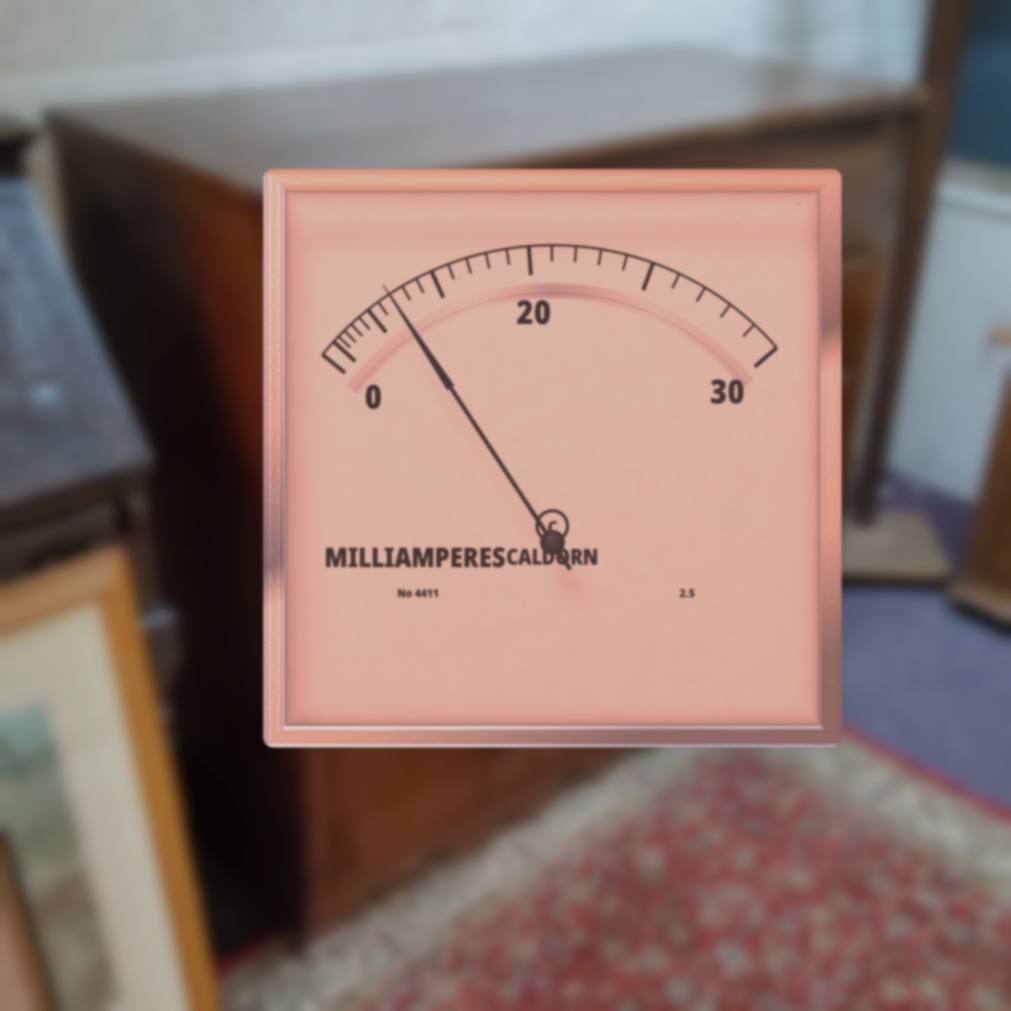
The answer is 12 mA
